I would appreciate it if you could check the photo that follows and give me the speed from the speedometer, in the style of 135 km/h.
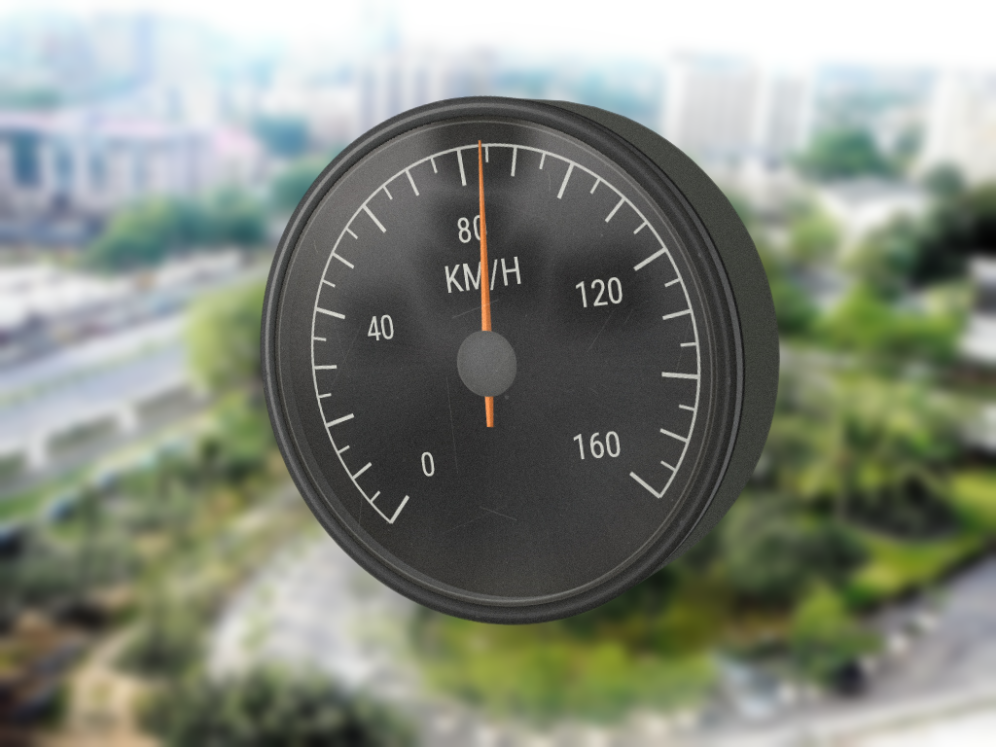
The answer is 85 km/h
